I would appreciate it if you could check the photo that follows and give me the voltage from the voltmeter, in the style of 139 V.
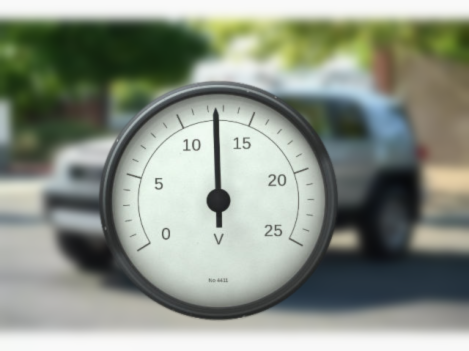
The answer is 12.5 V
